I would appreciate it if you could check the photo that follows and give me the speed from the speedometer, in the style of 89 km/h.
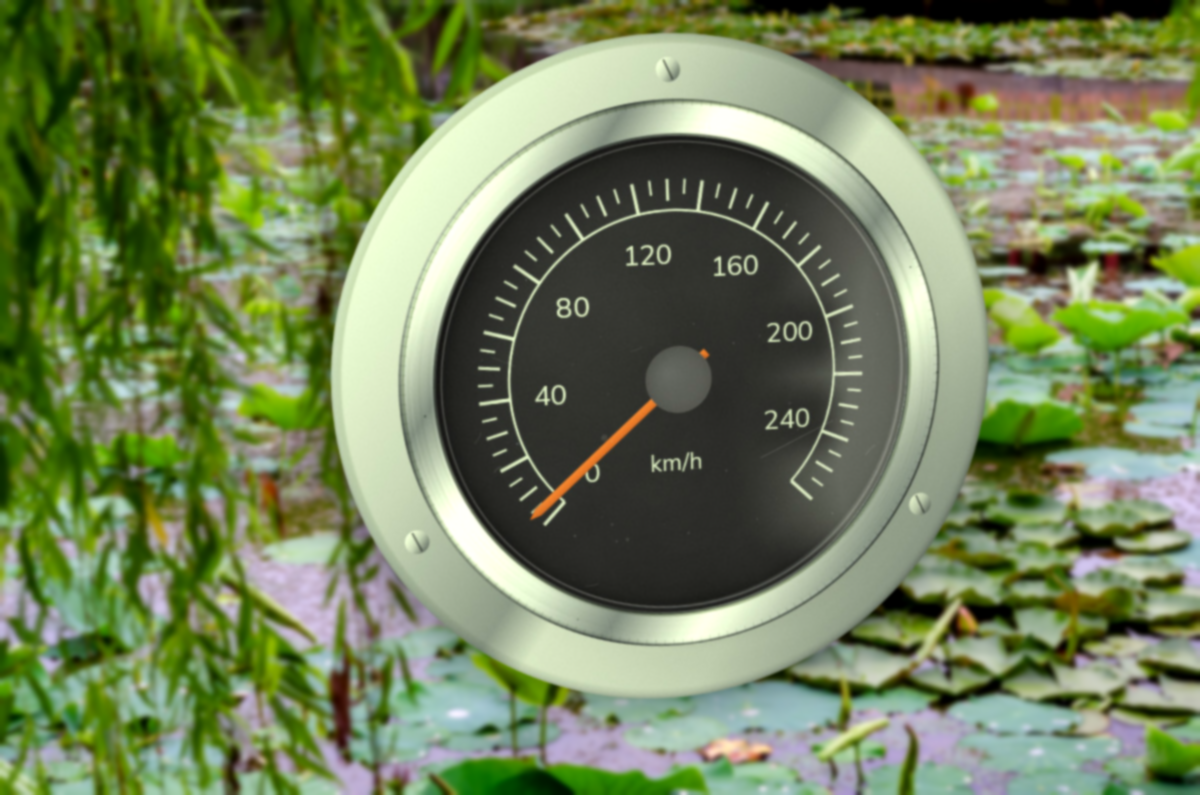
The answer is 5 km/h
